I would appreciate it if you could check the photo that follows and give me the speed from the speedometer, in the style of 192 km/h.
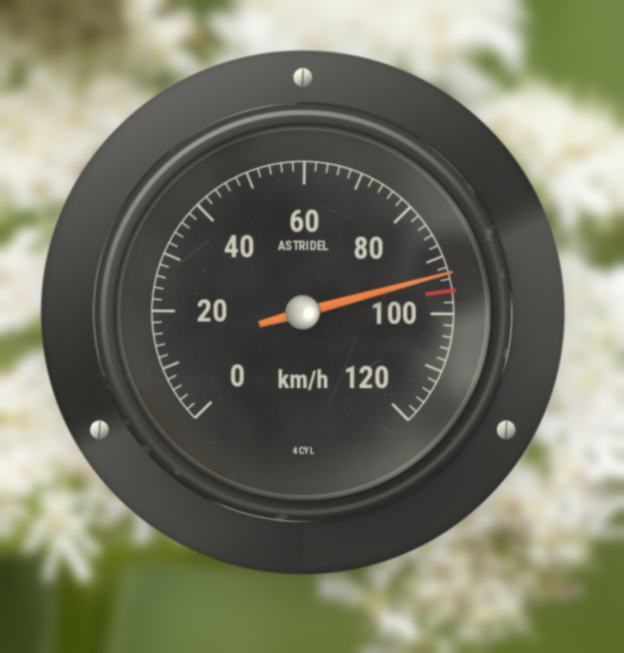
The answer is 93 km/h
